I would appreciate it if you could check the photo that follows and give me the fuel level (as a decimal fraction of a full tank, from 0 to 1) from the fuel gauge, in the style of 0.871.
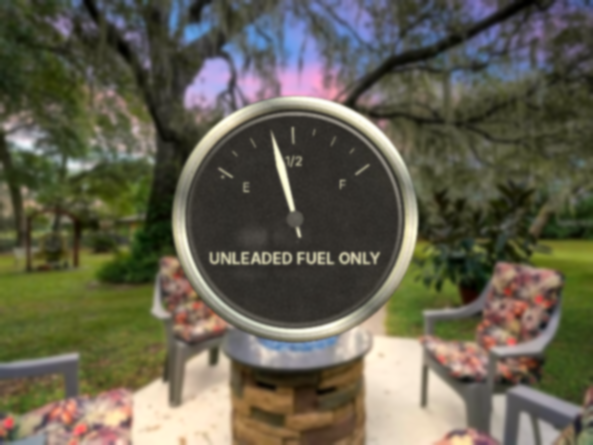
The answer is 0.375
